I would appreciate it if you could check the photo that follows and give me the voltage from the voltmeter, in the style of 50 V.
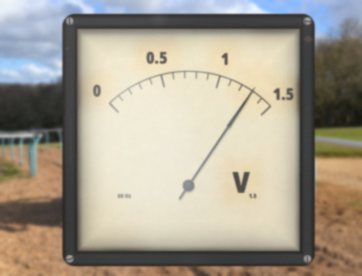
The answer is 1.3 V
